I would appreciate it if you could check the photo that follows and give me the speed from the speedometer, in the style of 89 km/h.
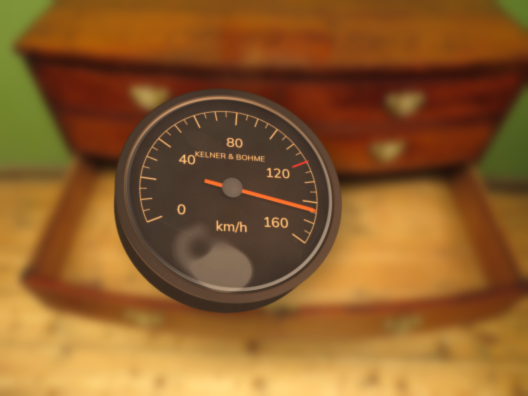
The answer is 145 km/h
